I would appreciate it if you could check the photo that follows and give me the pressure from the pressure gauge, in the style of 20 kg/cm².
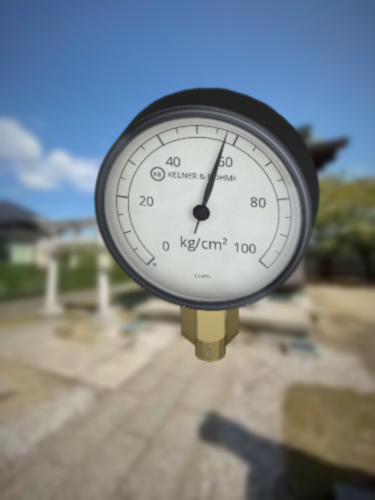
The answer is 57.5 kg/cm²
